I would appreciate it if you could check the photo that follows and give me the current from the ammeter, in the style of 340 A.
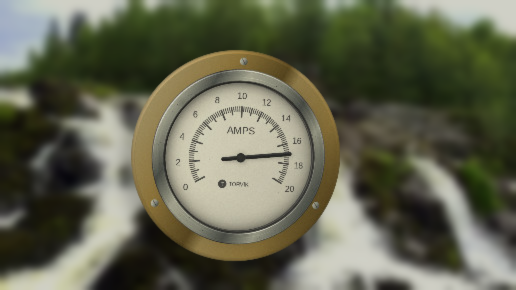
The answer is 17 A
